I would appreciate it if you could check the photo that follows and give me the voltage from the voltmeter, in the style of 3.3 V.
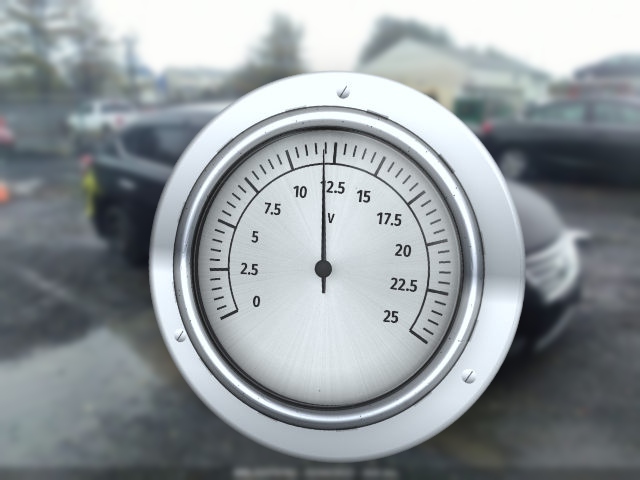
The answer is 12 V
